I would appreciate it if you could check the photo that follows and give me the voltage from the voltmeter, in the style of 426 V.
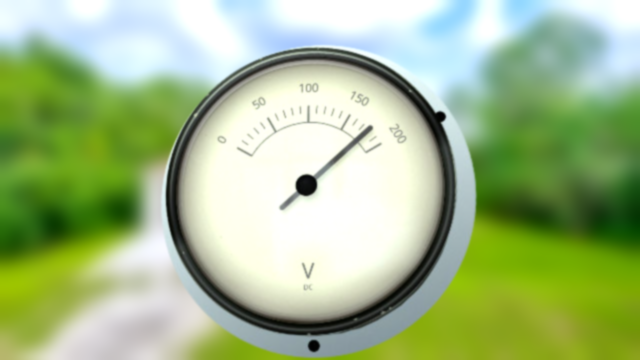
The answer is 180 V
